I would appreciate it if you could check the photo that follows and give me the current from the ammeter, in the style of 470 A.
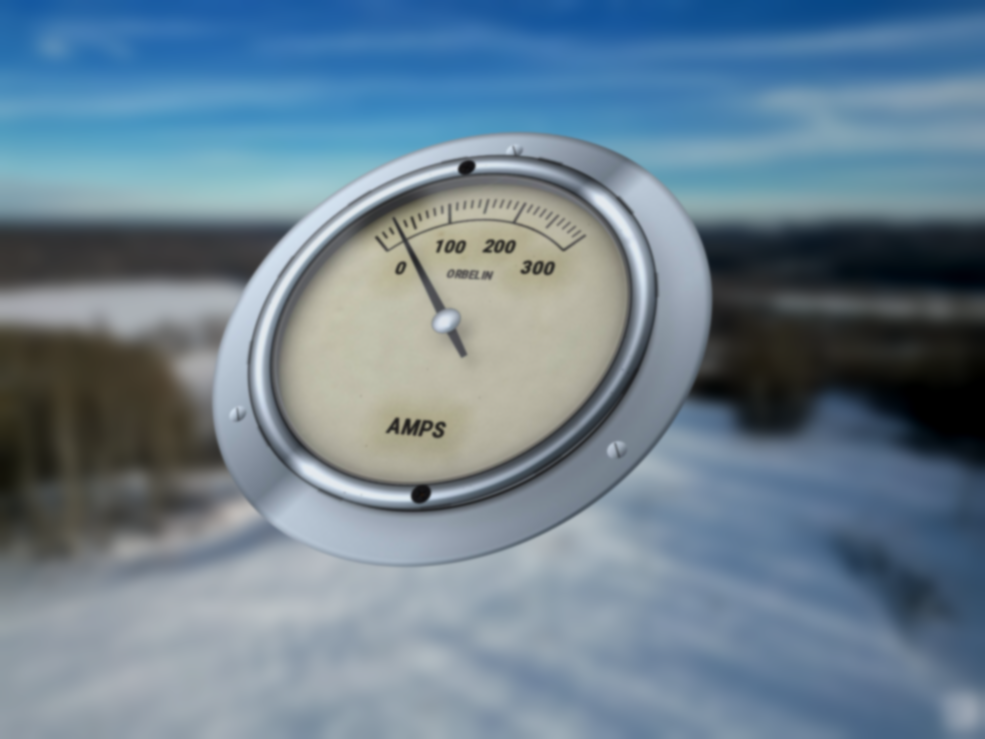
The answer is 30 A
